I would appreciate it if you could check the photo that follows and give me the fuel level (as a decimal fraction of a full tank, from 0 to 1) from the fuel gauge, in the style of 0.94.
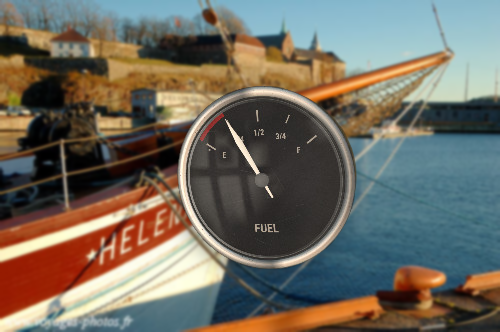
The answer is 0.25
